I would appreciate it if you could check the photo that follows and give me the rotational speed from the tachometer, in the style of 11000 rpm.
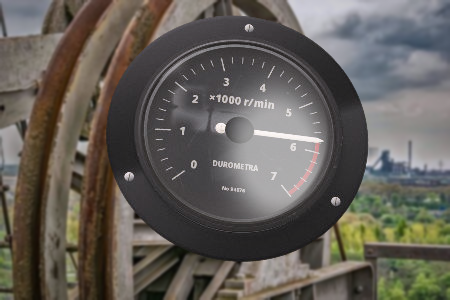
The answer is 5800 rpm
